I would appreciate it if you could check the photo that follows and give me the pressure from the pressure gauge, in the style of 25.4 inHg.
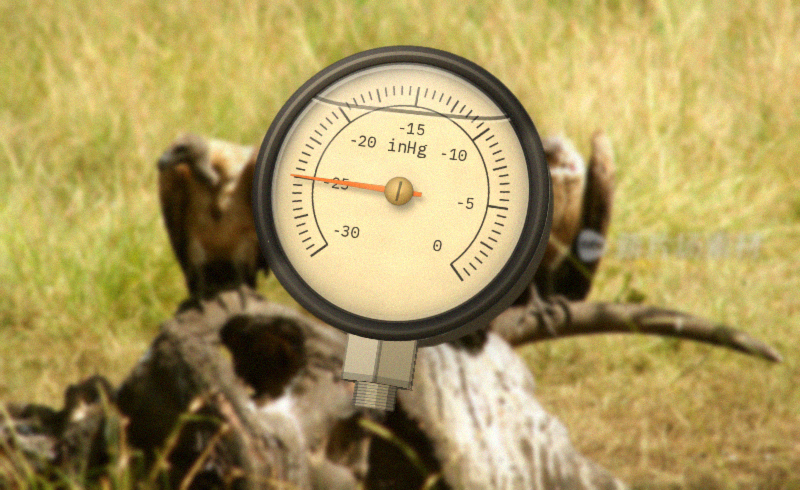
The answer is -25 inHg
